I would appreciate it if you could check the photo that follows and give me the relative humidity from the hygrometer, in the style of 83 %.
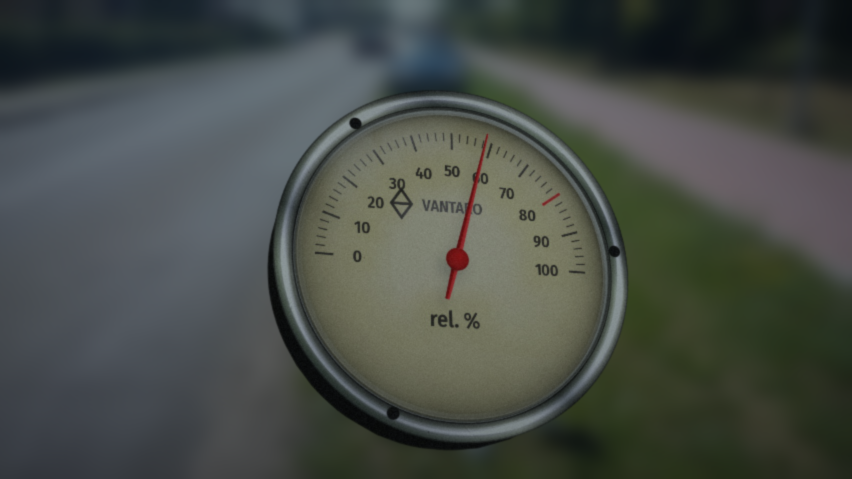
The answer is 58 %
